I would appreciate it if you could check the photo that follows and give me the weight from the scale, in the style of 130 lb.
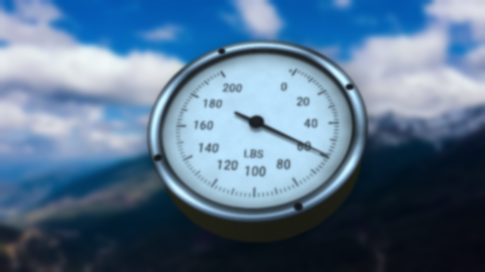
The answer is 60 lb
